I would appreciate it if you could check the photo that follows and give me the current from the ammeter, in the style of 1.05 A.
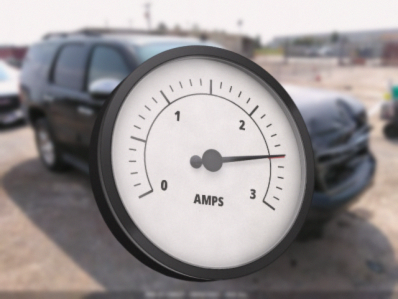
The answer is 2.5 A
